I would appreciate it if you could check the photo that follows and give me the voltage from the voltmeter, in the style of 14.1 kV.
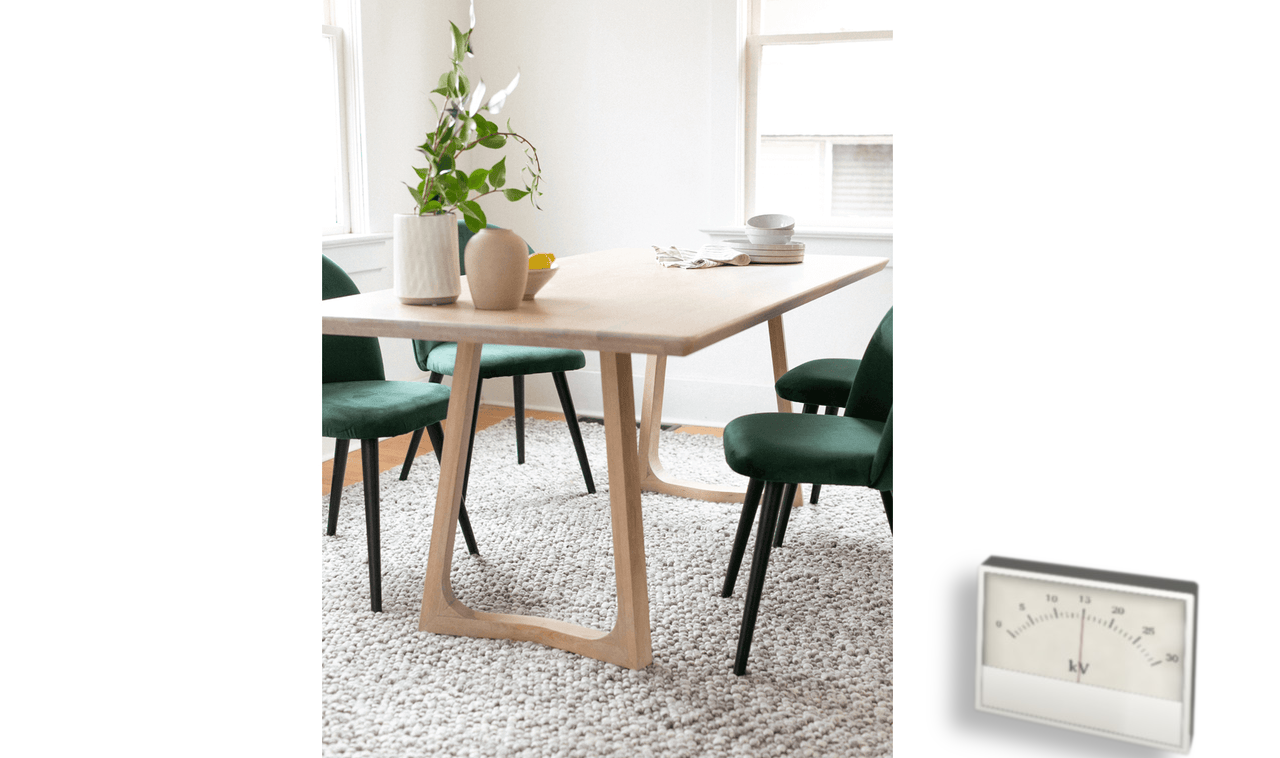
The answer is 15 kV
